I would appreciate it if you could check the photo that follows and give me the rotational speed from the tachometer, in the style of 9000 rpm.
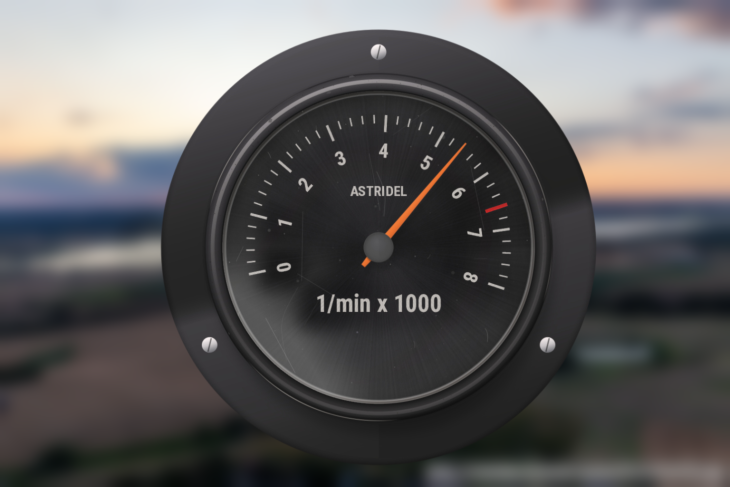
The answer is 5400 rpm
